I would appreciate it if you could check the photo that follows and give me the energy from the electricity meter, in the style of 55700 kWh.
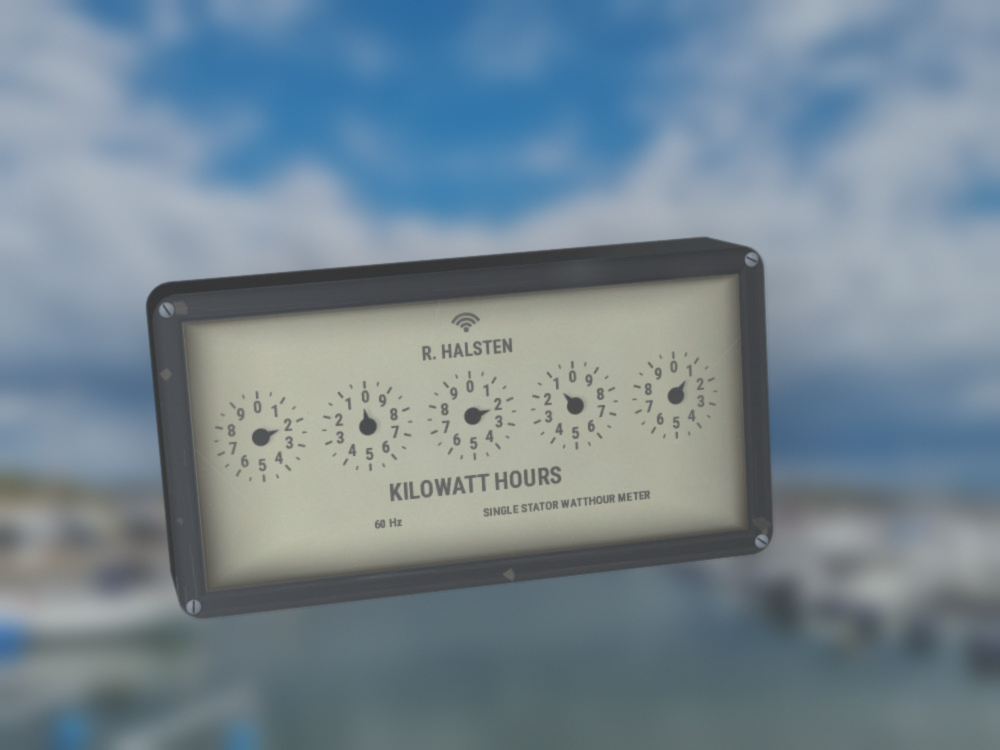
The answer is 20211 kWh
